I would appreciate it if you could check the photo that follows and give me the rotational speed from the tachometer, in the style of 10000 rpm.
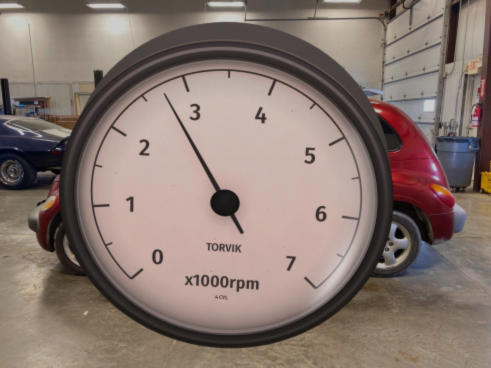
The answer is 2750 rpm
